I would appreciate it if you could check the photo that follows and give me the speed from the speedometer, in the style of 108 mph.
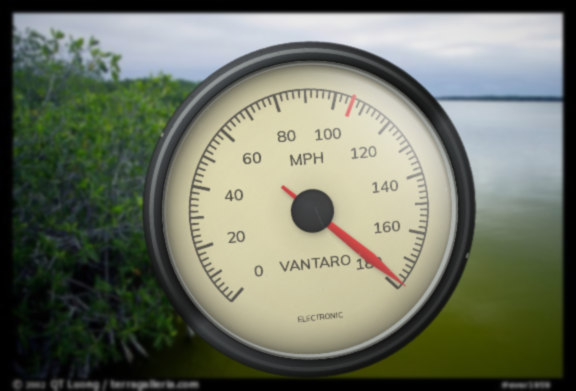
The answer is 178 mph
